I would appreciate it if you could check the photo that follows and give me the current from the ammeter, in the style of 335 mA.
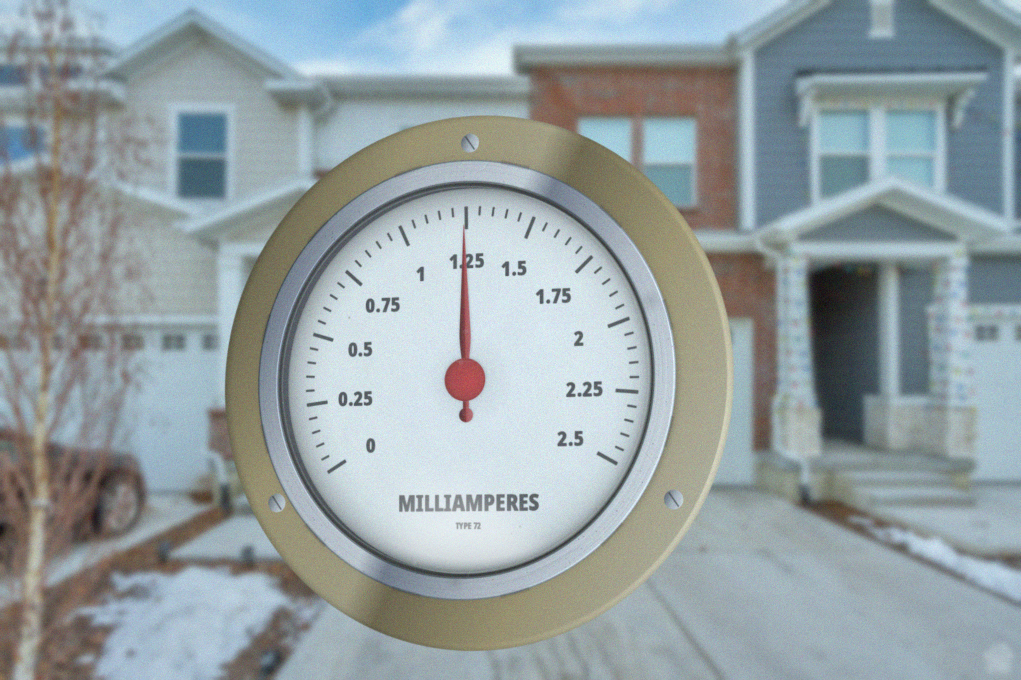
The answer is 1.25 mA
